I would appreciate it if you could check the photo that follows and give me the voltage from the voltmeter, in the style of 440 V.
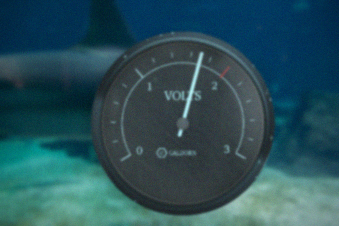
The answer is 1.7 V
